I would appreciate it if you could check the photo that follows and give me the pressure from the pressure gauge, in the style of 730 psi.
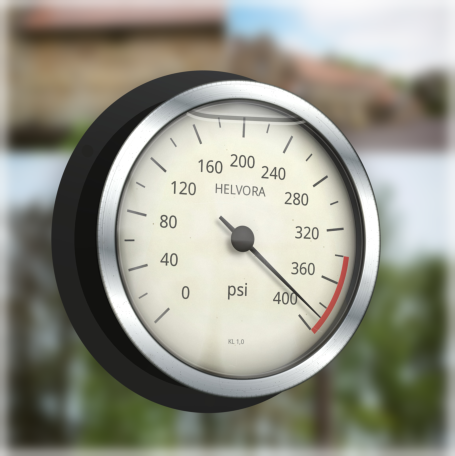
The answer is 390 psi
